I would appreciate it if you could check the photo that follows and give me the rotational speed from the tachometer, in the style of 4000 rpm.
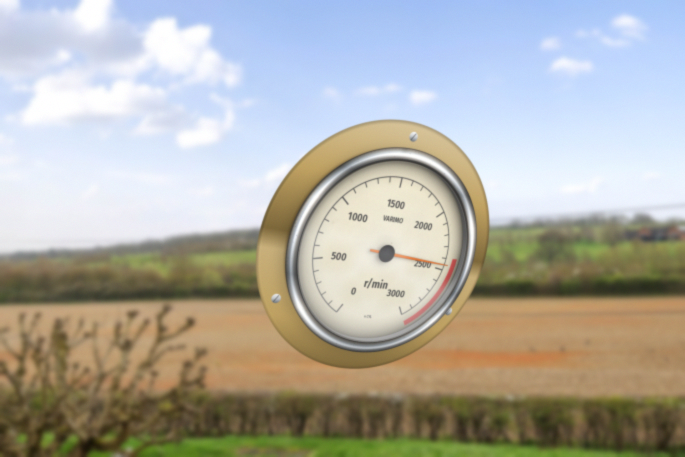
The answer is 2450 rpm
